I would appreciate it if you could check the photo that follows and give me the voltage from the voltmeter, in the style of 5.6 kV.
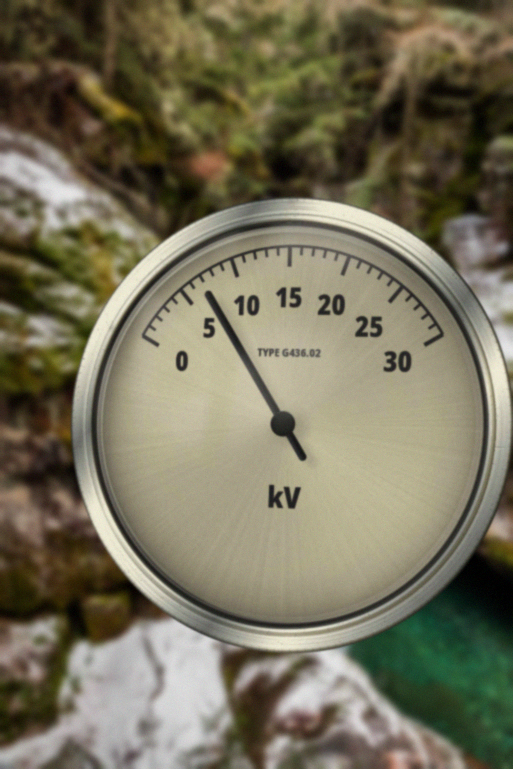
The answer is 7 kV
